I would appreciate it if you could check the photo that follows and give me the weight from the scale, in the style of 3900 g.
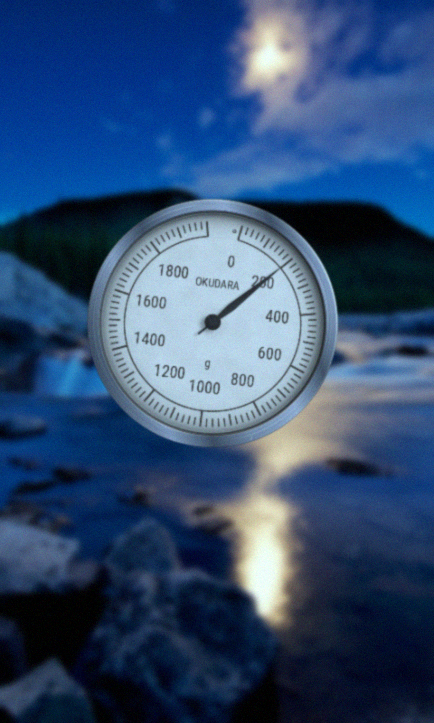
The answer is 200 g
